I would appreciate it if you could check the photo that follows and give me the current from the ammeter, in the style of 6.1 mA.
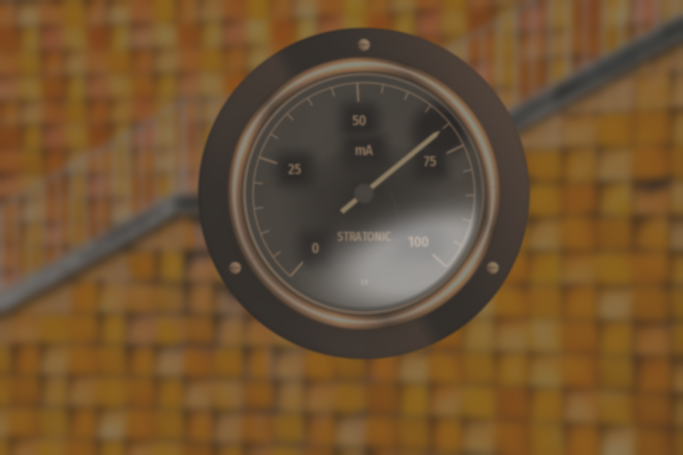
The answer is 70 mA
